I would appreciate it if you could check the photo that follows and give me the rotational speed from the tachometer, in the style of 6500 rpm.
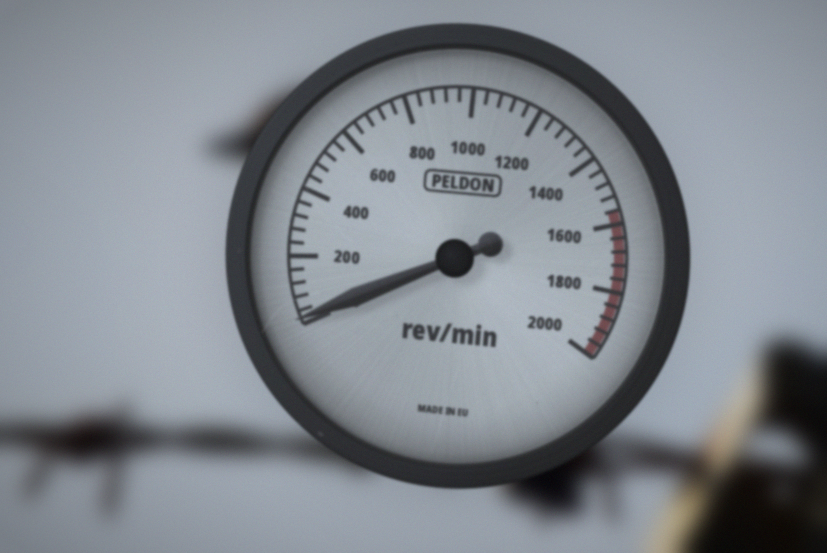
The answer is 20 rpm
